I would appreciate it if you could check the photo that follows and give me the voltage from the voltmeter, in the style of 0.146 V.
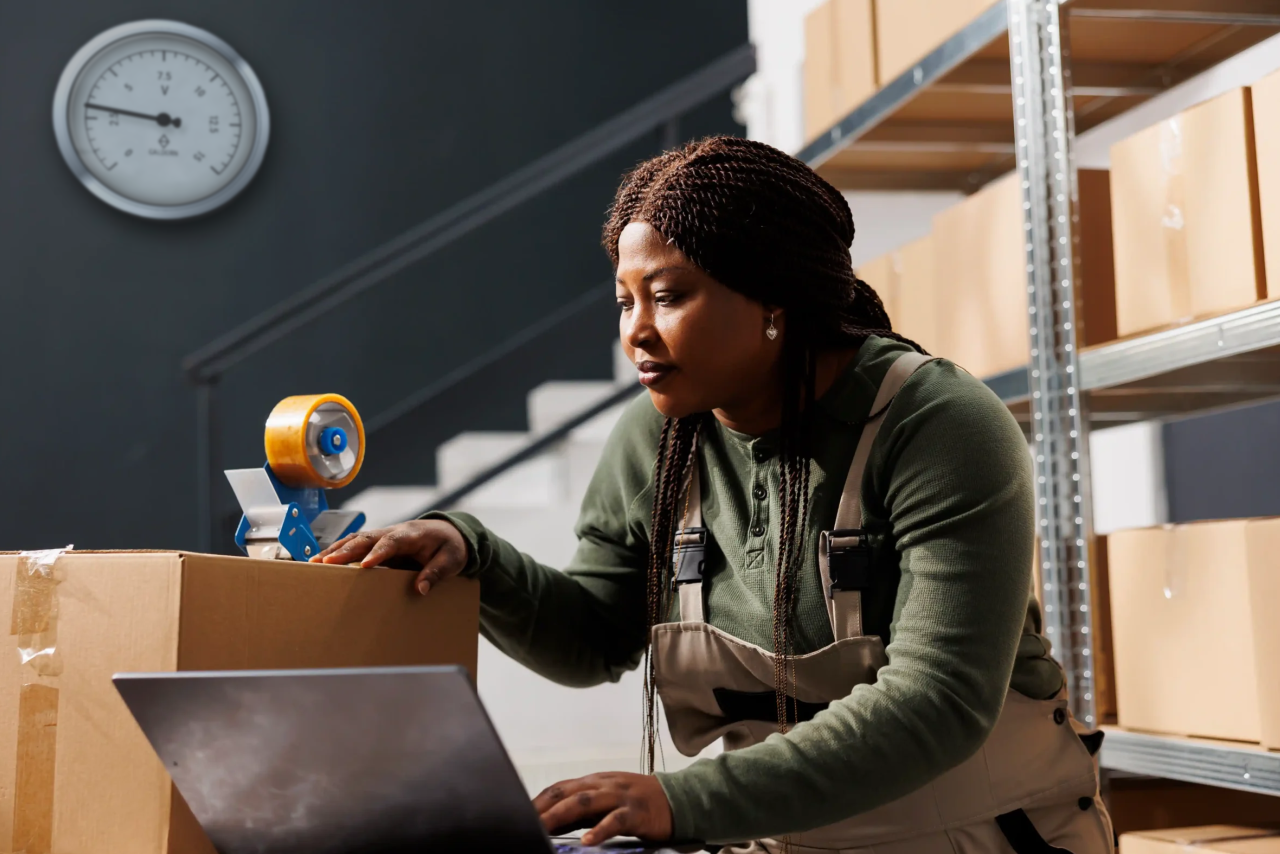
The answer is 3 V
